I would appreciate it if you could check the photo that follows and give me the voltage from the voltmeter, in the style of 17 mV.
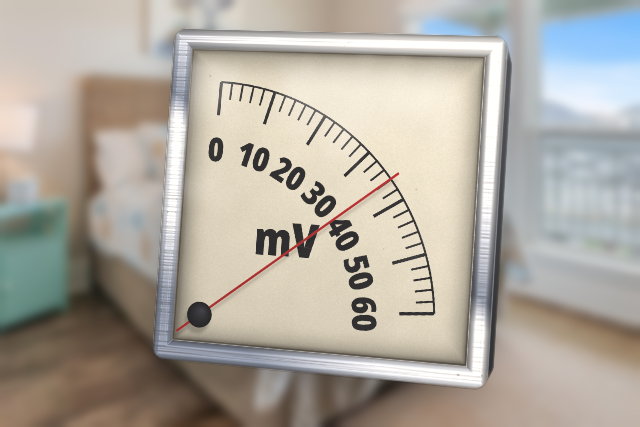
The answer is 36 mV
